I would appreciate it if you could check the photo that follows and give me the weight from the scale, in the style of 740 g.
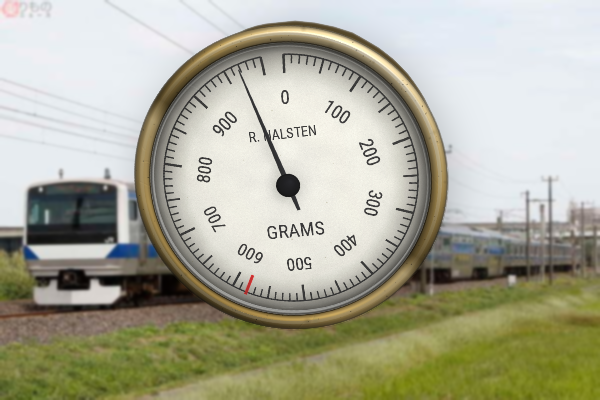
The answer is 970 g
